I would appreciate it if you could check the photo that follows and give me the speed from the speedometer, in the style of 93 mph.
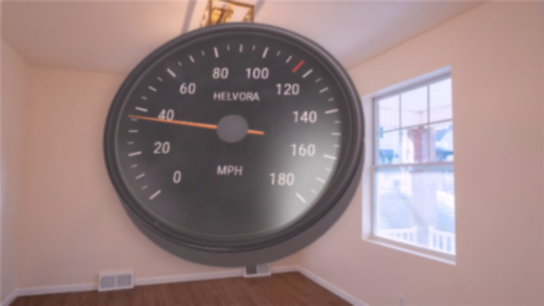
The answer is 35 mph
